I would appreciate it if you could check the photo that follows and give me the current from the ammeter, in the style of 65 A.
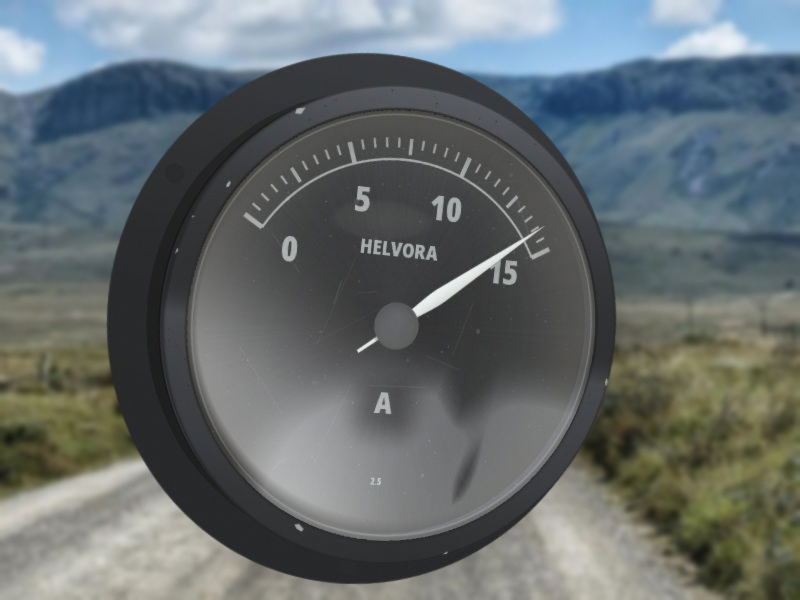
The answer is 14 A
